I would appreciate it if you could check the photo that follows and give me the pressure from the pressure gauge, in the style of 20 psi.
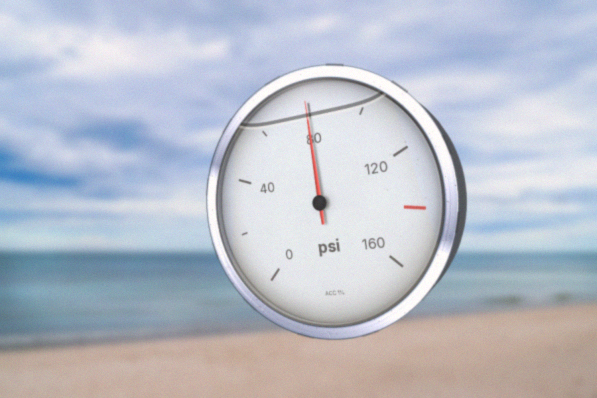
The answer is 80 psi
